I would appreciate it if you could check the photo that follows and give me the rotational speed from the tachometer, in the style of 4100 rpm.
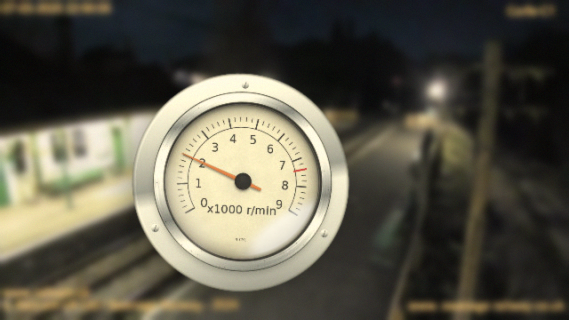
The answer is 2000 rpm
